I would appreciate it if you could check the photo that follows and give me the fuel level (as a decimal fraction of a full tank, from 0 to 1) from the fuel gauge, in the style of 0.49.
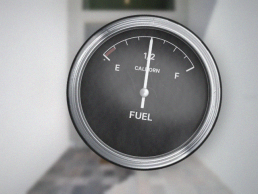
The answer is 0.5
